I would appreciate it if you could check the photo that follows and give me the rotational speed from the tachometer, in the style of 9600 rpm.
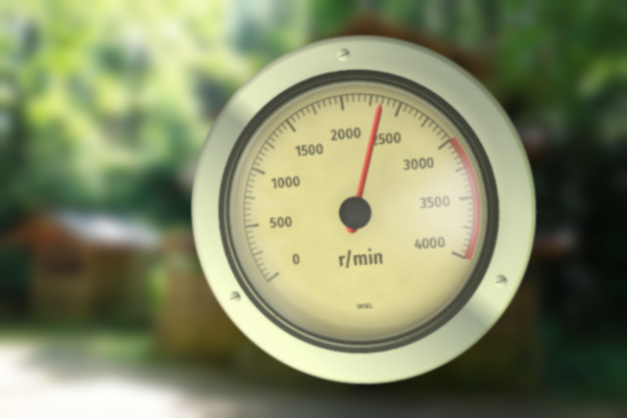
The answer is 2350 rpm
